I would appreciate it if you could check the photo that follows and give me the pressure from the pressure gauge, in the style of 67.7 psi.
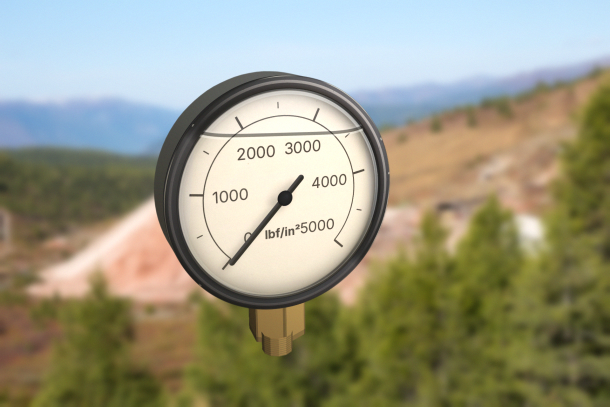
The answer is 0 psi
